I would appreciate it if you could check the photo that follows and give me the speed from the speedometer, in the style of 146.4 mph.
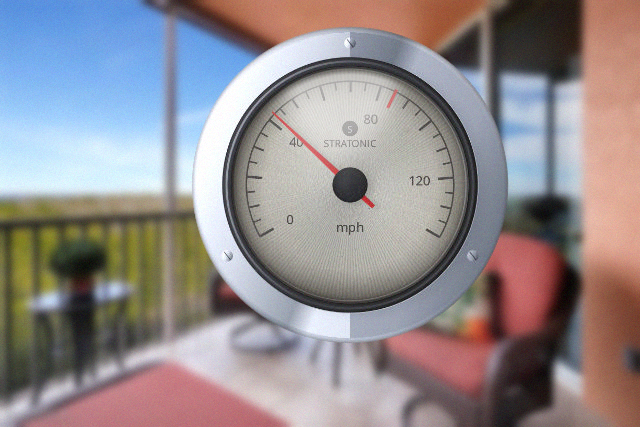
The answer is 42.5 mph
